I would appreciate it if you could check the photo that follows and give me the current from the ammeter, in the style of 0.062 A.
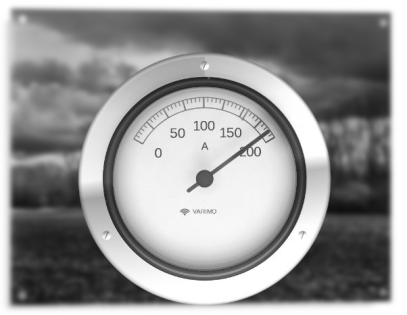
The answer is 190 A
